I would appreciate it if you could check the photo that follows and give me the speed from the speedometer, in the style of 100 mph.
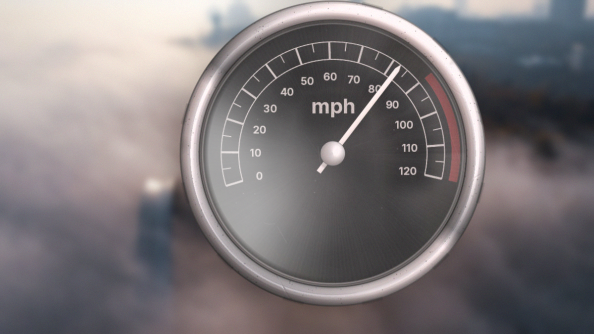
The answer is 82.5 mph
